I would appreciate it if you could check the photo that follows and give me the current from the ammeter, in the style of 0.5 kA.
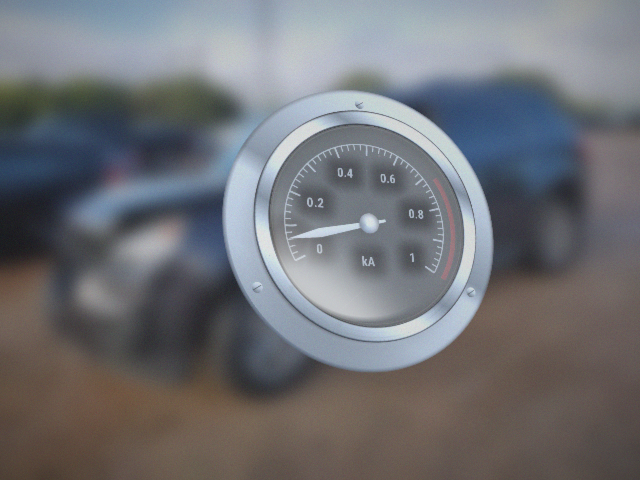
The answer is 0.06 kA
